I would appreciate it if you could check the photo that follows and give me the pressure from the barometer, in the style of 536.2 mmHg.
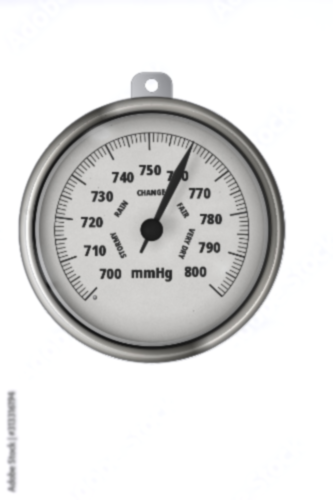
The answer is 760 mmHg
